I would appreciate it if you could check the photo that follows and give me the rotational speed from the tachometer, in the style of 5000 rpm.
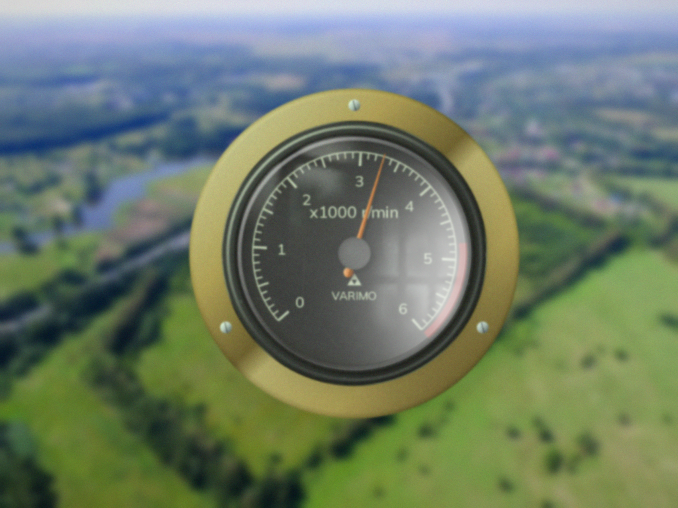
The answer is 3300 rpm
